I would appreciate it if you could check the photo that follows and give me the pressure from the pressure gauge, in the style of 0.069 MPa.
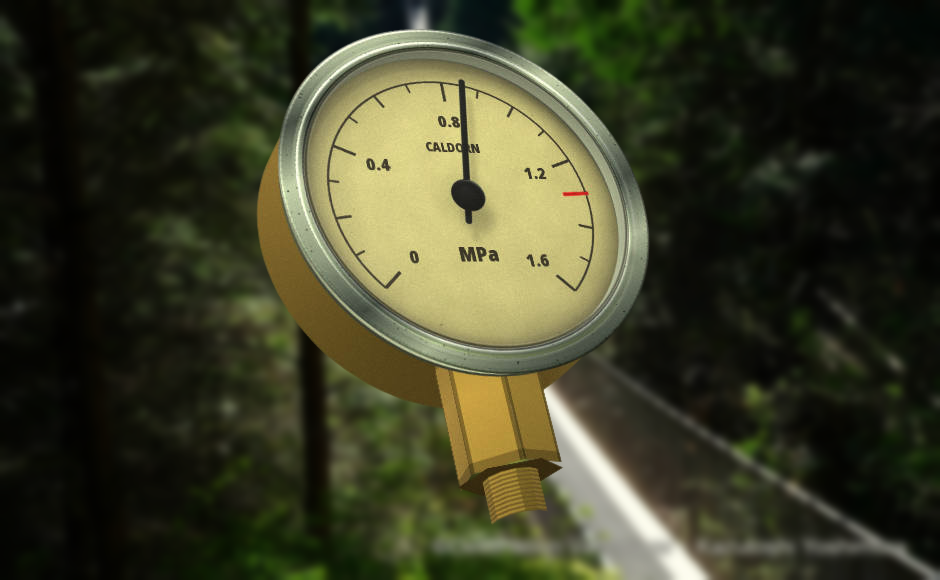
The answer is 0.85 MPa
